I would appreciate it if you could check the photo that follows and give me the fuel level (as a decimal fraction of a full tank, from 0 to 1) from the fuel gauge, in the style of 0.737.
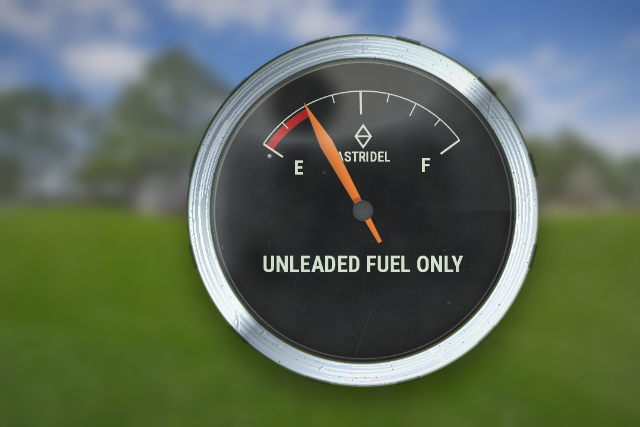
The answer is 0.25
